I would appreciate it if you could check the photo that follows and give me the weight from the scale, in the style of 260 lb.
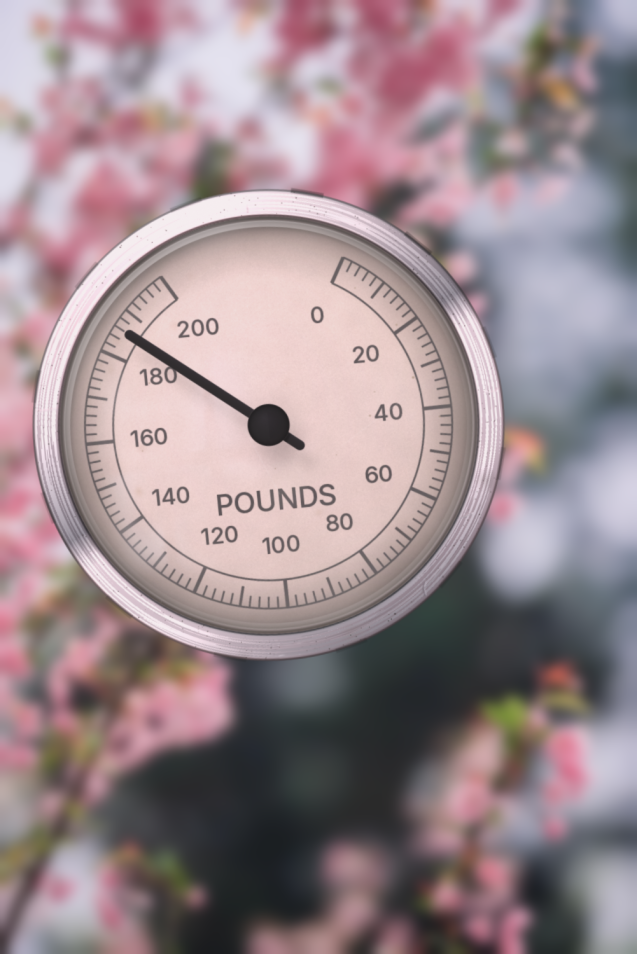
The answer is 186 lb
